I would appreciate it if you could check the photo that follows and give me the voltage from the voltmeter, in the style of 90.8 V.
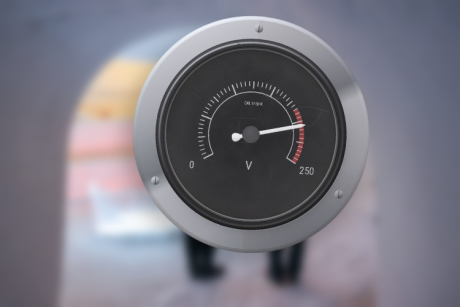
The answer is 205 V
